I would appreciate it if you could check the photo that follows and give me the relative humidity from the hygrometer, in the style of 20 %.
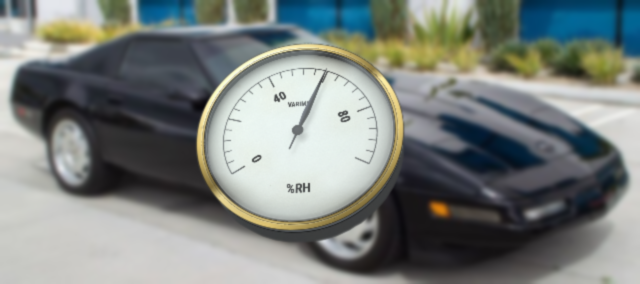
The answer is 60 %
